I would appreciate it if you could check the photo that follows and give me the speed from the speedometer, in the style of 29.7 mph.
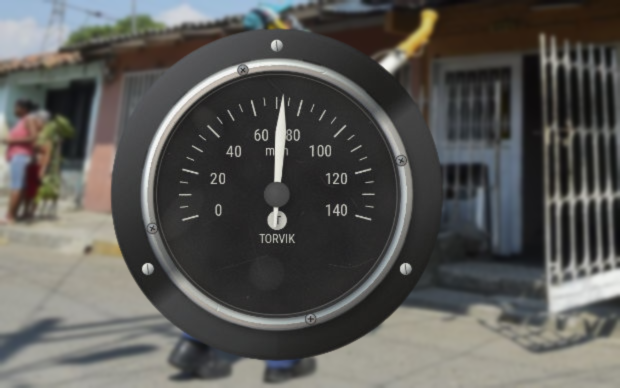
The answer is 72.5 mph
